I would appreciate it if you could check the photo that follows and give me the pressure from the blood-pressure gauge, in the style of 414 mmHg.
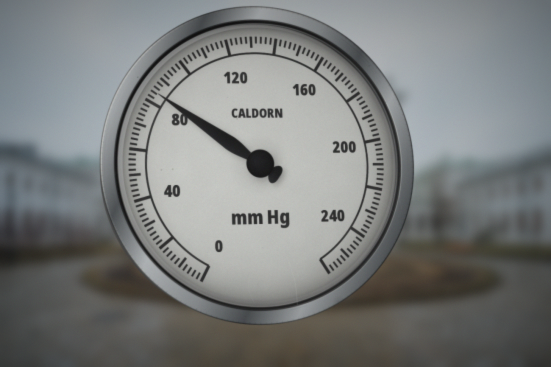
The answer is 84 mmHg
